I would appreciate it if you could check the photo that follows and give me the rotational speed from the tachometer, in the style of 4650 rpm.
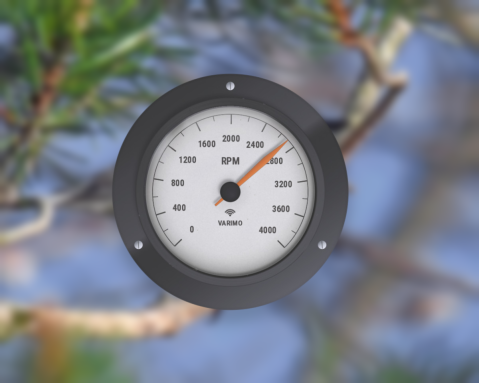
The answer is 2700 rpm
